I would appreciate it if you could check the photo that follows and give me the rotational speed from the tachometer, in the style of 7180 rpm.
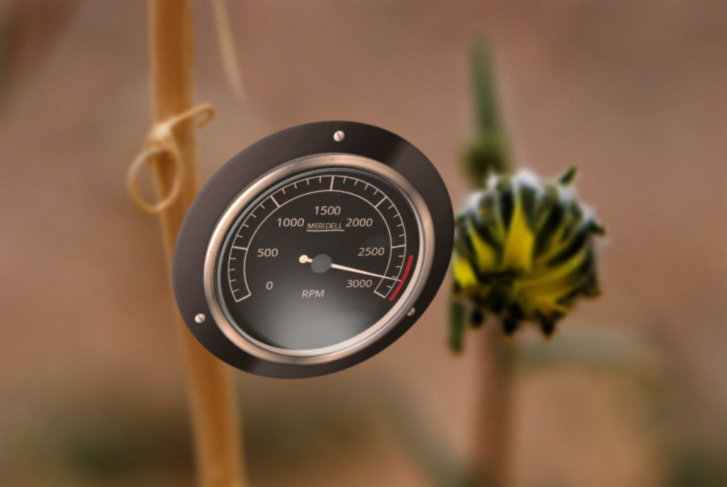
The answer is 2800 rpm
